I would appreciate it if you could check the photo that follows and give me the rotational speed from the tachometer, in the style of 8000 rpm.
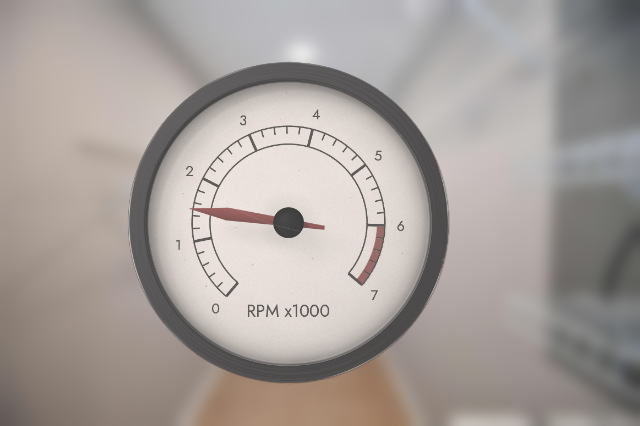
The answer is 1500 rpm
